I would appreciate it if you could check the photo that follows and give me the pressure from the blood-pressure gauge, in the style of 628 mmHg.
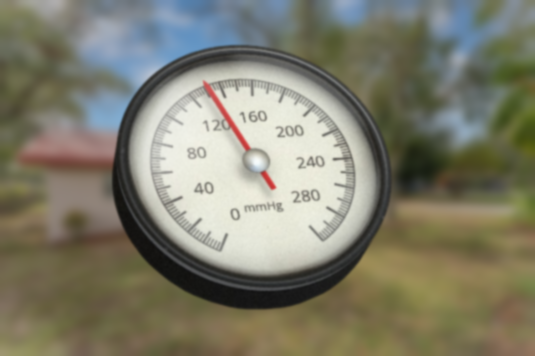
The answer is 130 mmHg
